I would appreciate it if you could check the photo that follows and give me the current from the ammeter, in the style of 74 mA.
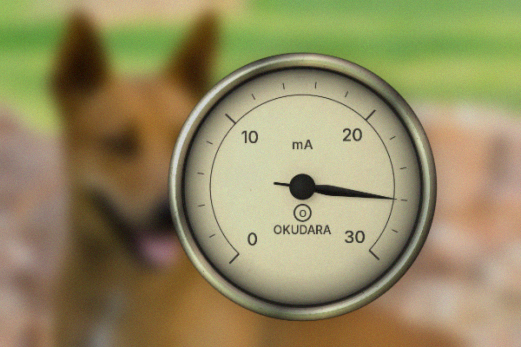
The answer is 26 mA
